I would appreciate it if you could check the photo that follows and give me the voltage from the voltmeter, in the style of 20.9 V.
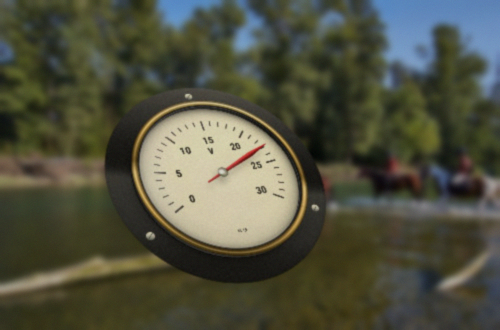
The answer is 23 V
